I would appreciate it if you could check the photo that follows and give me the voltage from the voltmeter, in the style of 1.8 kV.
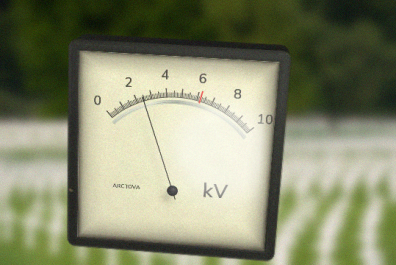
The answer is 2.5 kV
